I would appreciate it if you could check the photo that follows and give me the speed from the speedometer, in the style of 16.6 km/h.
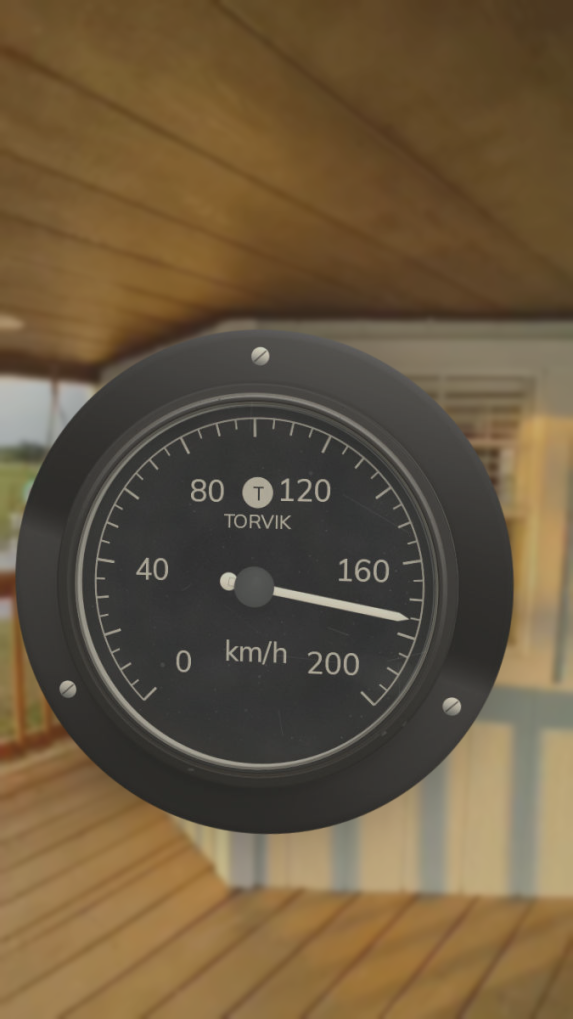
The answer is 175 km/h
